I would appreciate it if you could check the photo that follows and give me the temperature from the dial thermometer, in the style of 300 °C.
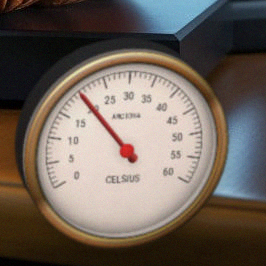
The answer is 20 °C
